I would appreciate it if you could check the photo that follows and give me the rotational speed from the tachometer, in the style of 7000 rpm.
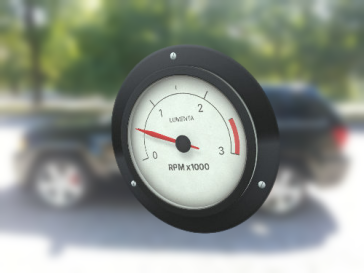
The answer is 500 rpm
